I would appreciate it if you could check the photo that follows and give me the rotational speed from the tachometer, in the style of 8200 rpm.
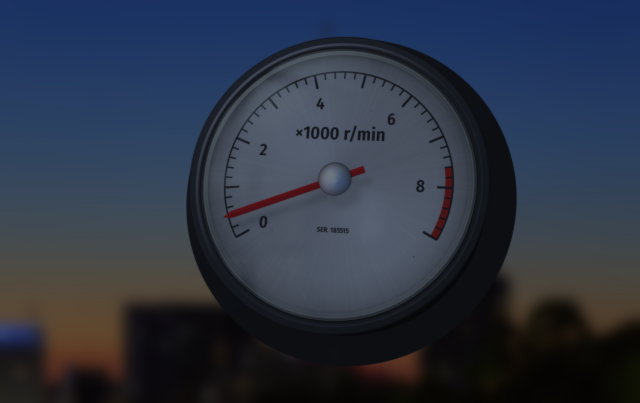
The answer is 400 rpm
